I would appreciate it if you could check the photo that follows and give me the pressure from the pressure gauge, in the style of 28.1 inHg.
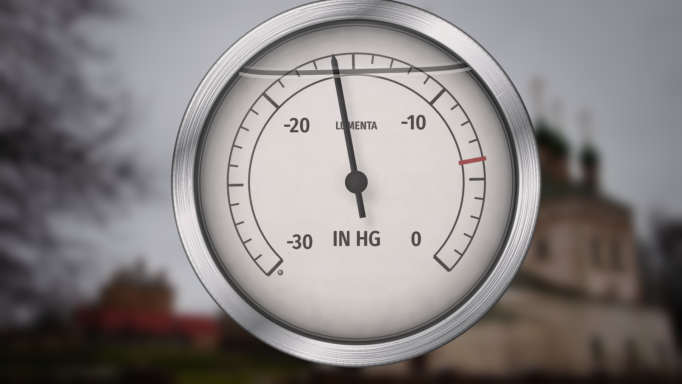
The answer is -16 inHg
